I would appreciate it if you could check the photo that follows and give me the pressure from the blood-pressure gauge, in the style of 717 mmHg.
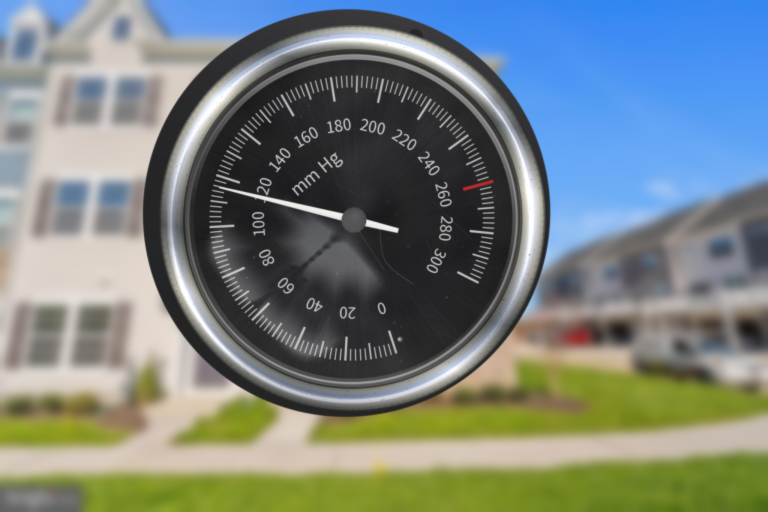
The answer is 116 mmHg
